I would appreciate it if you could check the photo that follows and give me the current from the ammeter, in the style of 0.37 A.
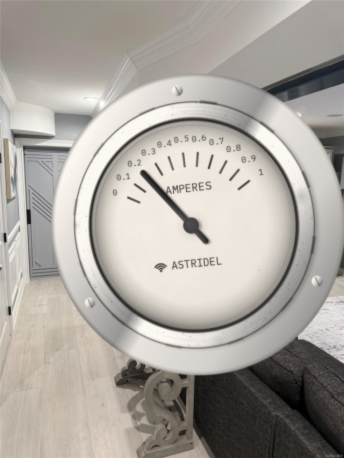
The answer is 0.2 A
